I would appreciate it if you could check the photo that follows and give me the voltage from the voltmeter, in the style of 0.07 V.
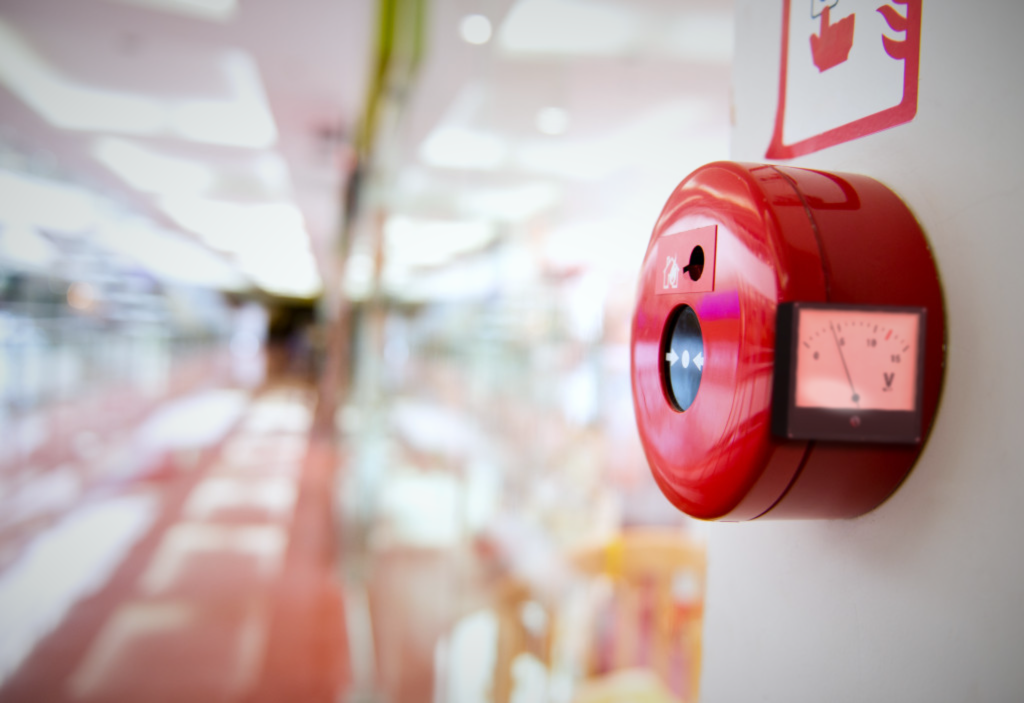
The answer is 4 V
